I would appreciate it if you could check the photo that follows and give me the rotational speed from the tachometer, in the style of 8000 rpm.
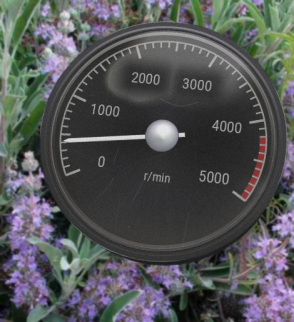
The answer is 400 rpm
